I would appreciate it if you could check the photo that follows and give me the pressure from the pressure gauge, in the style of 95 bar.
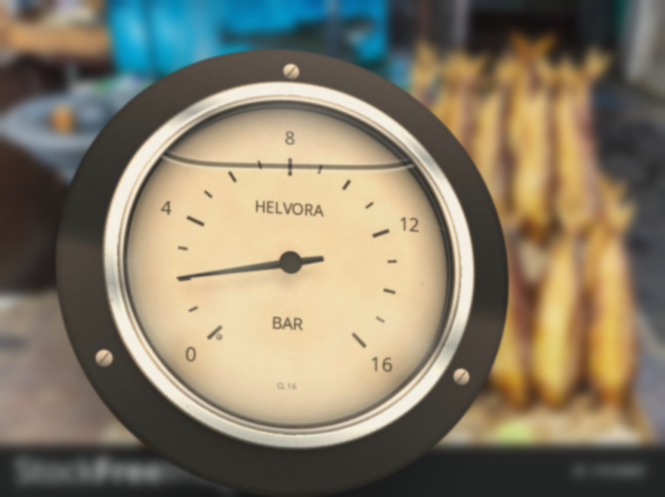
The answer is 2 bar
